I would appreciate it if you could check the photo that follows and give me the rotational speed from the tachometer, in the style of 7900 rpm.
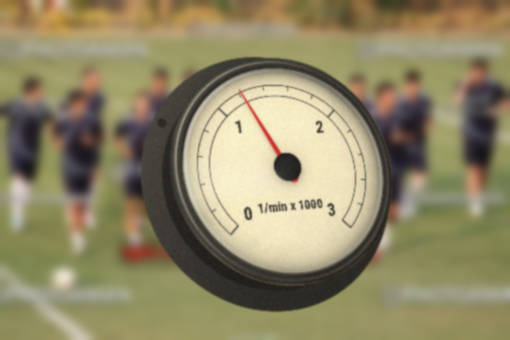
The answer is 1200 rpm
